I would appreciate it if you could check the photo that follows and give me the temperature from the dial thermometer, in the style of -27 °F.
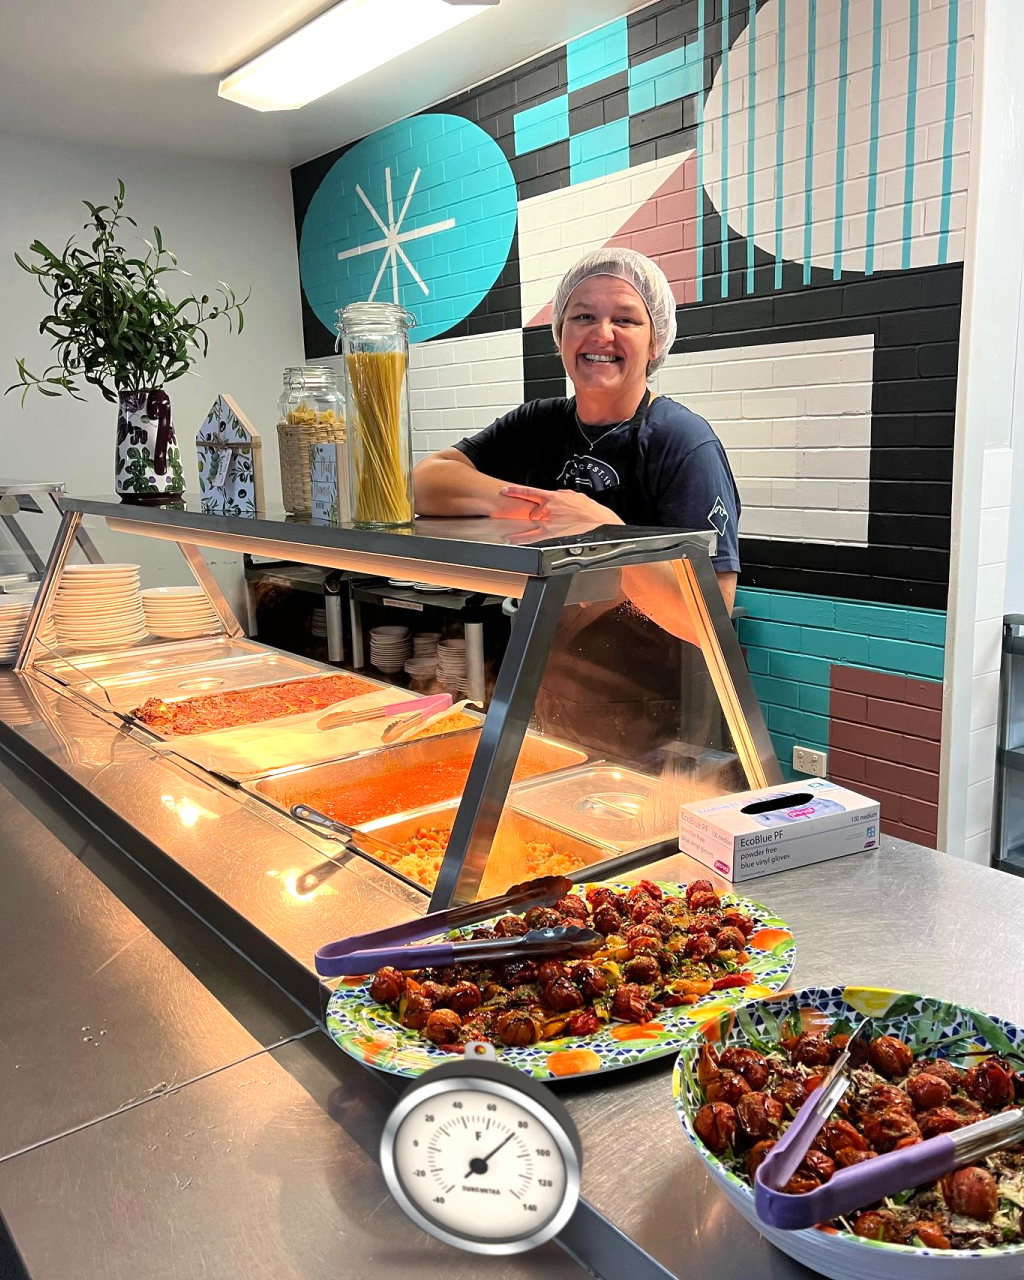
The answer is 80 °F
